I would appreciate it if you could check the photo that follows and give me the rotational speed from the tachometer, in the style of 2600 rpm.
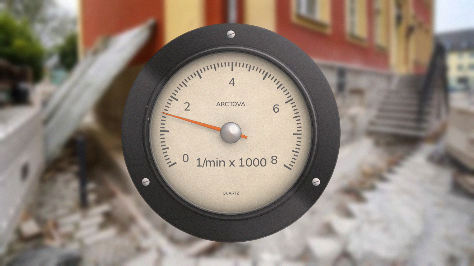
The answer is 1500 rpm
